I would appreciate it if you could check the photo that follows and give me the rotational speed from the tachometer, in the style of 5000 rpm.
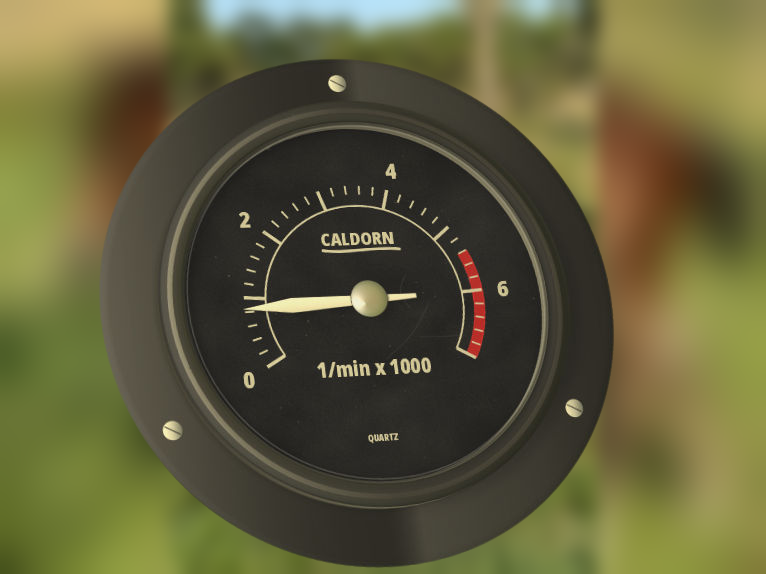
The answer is 800 rpm
